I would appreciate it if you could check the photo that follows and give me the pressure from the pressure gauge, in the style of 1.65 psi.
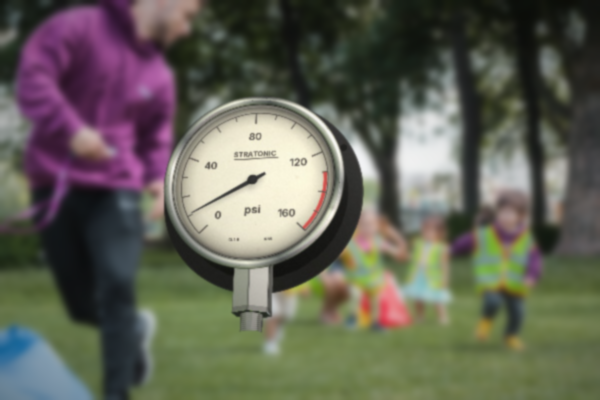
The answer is 10 psi
